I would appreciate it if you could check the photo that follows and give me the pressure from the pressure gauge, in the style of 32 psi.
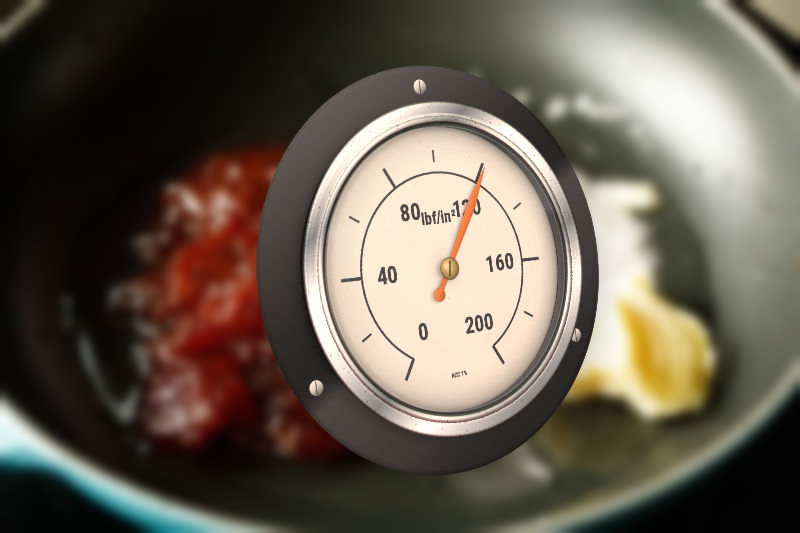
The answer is 120 psi
